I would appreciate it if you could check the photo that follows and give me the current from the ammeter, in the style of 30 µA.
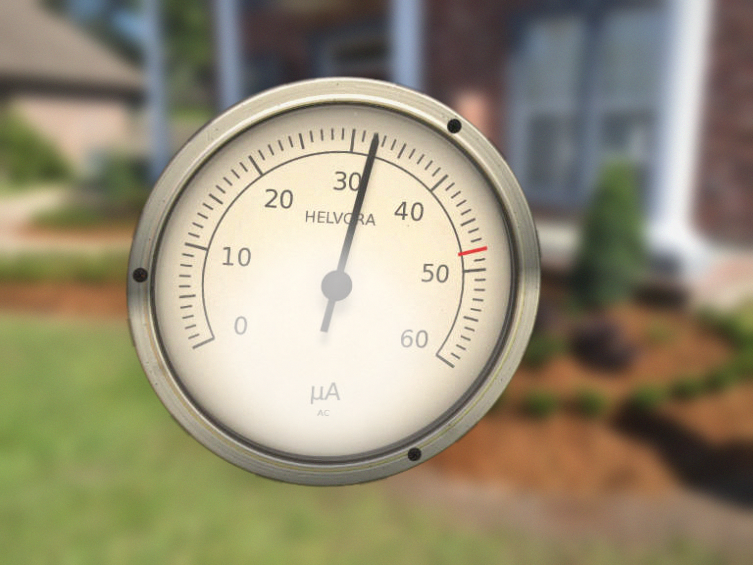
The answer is 32 µA
